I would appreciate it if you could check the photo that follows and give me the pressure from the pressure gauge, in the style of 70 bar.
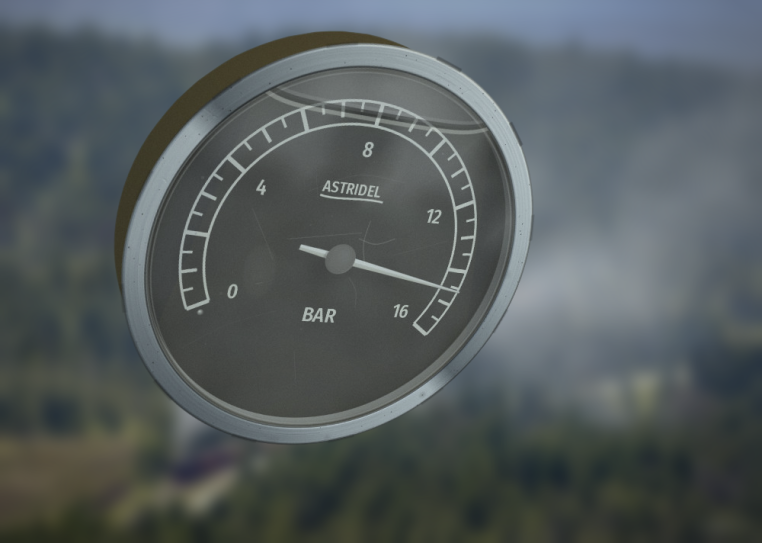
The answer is 14.5 bar
